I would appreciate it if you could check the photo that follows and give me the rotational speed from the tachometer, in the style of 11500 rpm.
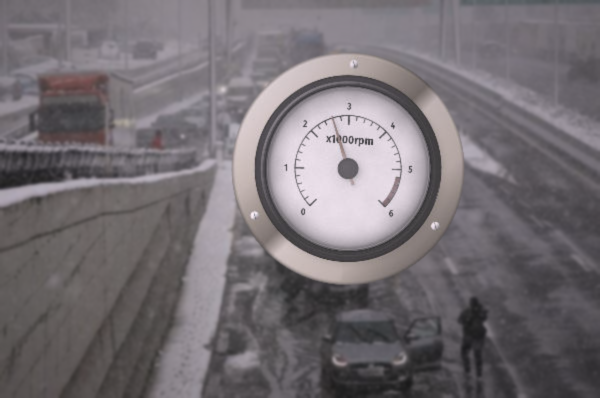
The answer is 2600 rpm
